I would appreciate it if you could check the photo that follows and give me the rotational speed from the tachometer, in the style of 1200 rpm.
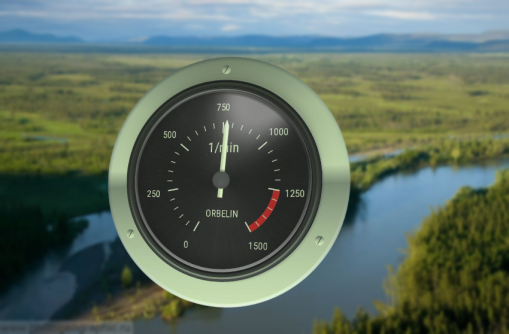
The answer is 775 rpm
